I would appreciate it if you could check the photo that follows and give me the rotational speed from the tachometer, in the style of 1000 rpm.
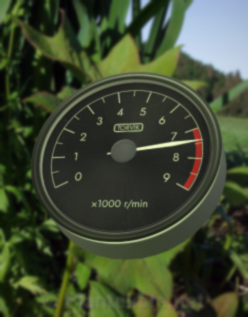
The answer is 7500 rpm
